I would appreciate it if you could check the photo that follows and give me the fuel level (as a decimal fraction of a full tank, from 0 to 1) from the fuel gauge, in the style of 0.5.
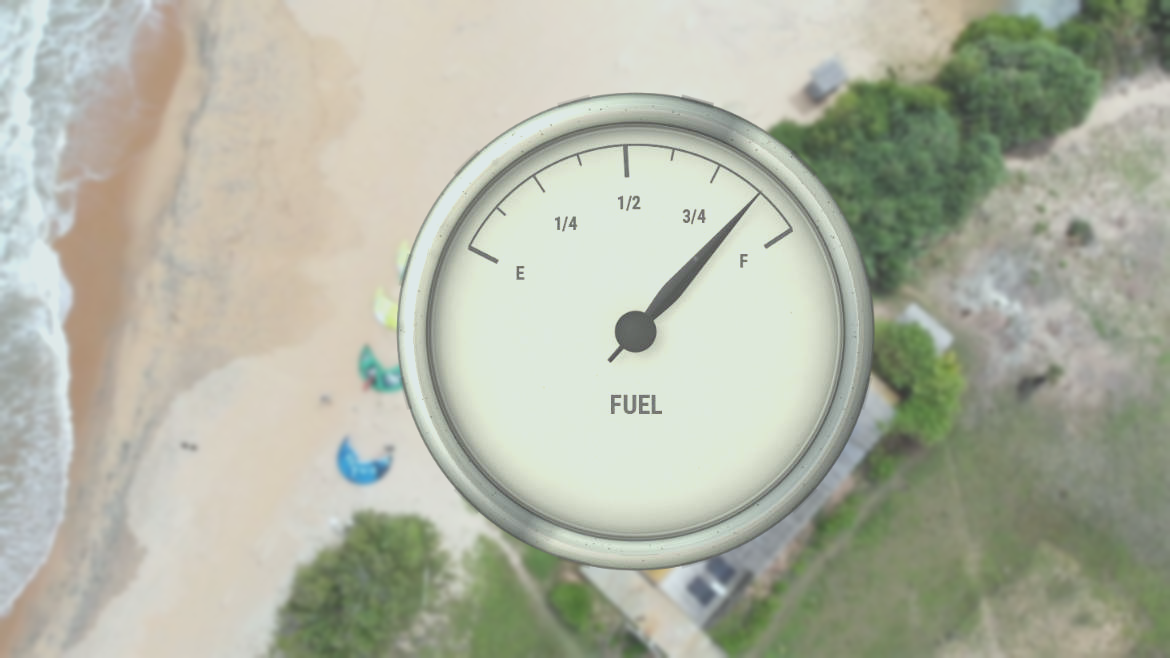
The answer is 0.875
